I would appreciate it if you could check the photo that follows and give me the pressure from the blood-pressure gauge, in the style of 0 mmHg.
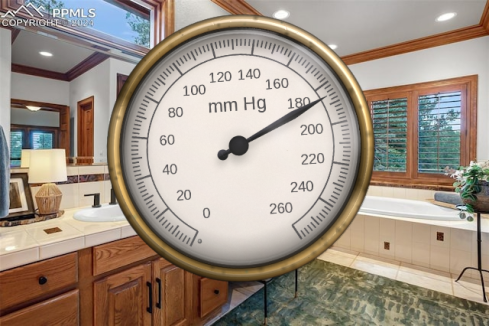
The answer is 186 mmHg
